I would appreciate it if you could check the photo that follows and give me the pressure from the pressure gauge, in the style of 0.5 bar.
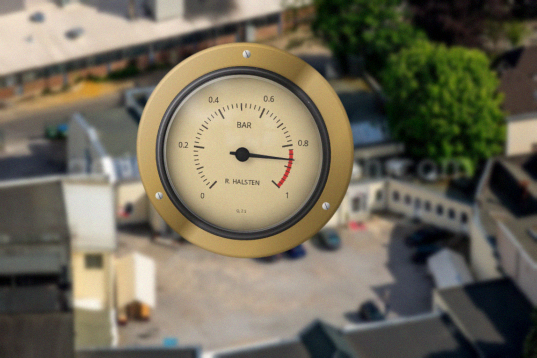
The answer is 0.86 bar
